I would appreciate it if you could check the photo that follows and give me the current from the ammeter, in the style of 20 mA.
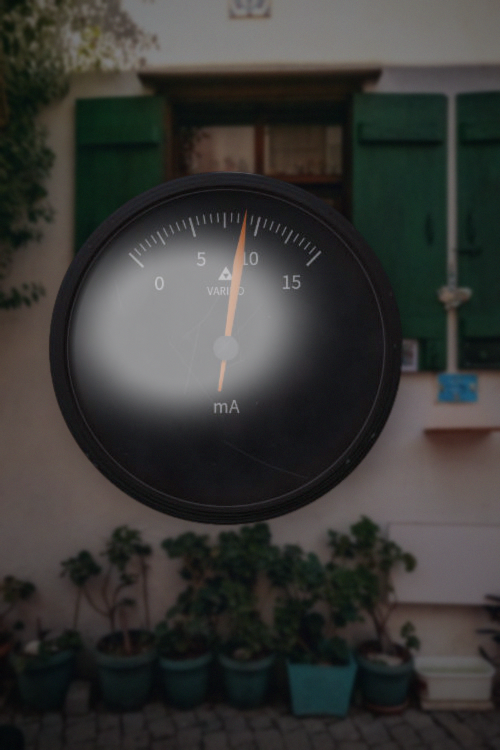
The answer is 9 mA
